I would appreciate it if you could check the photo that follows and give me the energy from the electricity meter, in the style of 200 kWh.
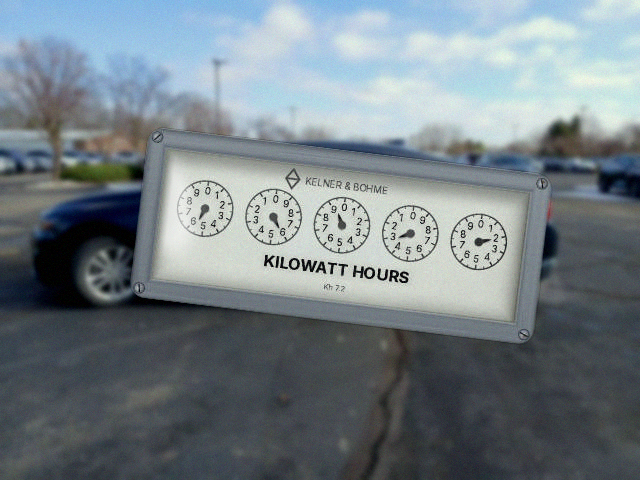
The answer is 55932 kWh
